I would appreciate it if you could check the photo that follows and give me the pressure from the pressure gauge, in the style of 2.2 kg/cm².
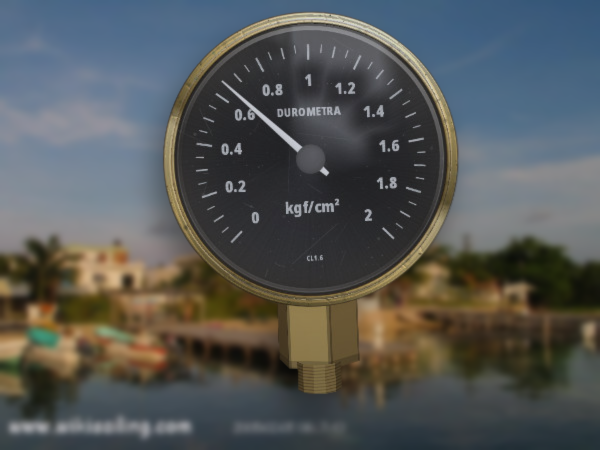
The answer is 0.65 kg/cm²
